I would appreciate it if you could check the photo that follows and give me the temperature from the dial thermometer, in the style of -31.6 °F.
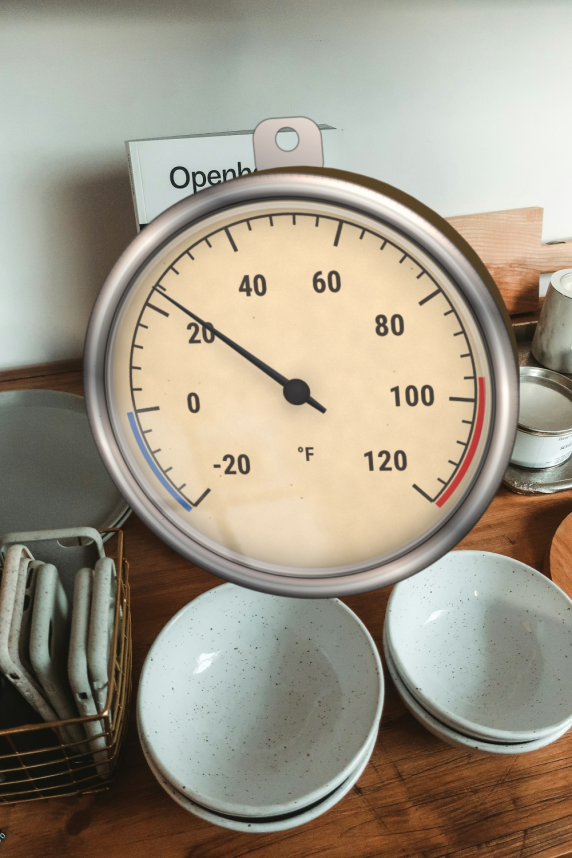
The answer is 24 °F
